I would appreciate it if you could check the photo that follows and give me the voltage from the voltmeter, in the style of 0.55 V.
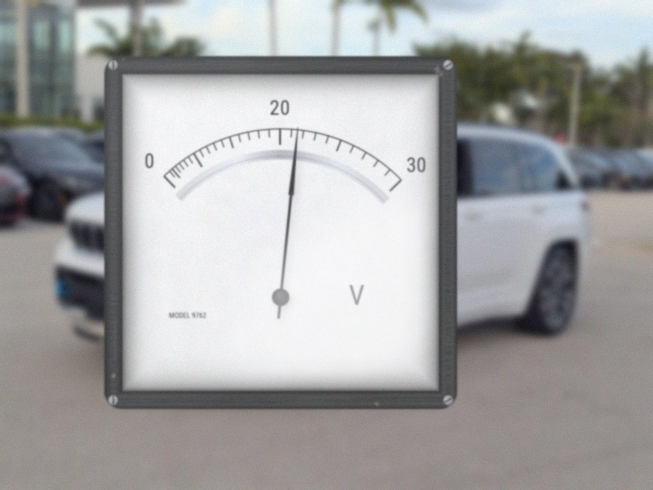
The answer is 21.5 V
